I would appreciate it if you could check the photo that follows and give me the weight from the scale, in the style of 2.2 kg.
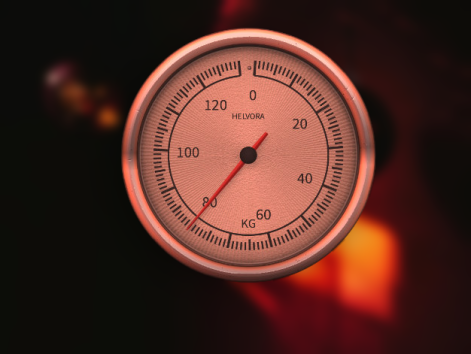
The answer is 80 kg
